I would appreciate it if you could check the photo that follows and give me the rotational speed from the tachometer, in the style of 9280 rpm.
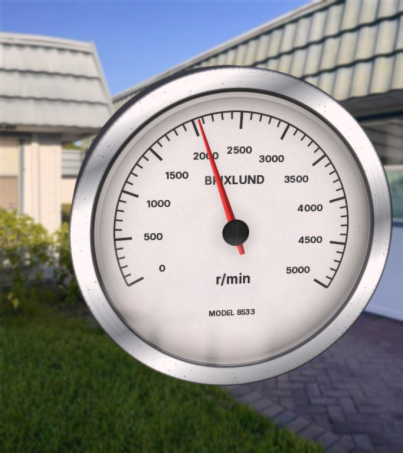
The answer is 2050 rpm
